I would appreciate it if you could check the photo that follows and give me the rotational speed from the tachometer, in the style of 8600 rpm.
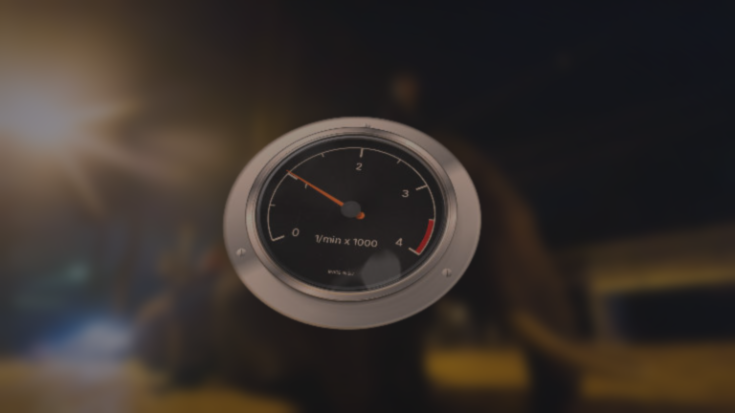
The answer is 1000 rpm
